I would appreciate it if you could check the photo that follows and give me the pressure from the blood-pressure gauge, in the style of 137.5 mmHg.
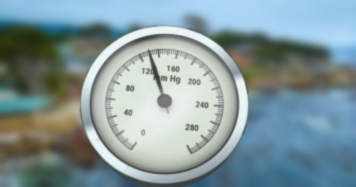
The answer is 130 mmHg
